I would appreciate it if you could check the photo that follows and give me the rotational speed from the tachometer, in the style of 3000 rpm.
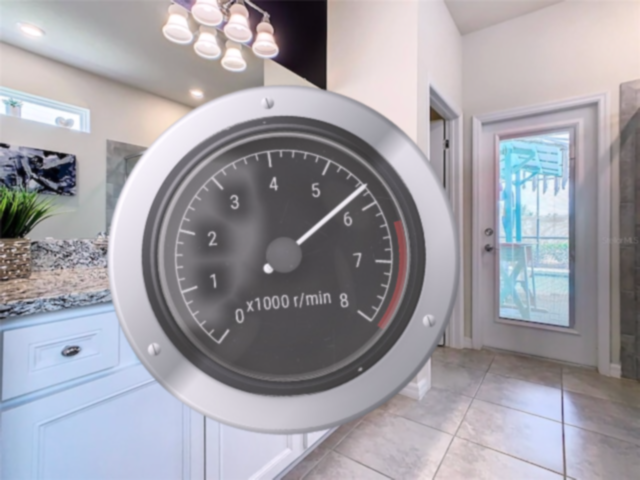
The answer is 5700 rpm
